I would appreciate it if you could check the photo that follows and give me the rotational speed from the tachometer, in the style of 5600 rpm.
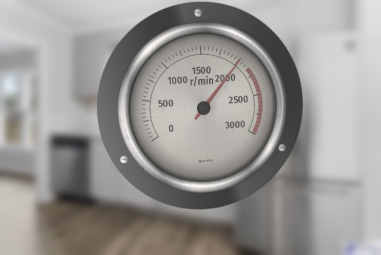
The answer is 2000 rpm
